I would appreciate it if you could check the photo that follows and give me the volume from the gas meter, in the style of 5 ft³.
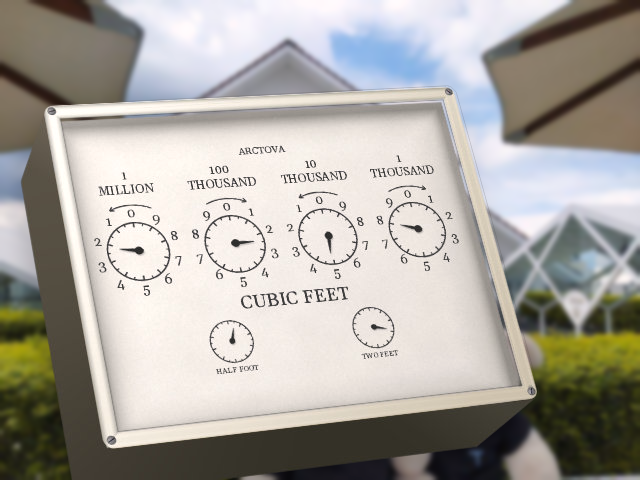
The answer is 224800 ft³
